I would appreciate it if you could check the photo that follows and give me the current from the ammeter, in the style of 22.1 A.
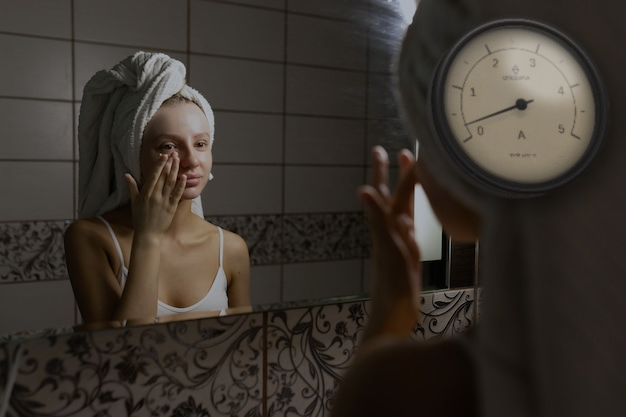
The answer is 0.25 A
